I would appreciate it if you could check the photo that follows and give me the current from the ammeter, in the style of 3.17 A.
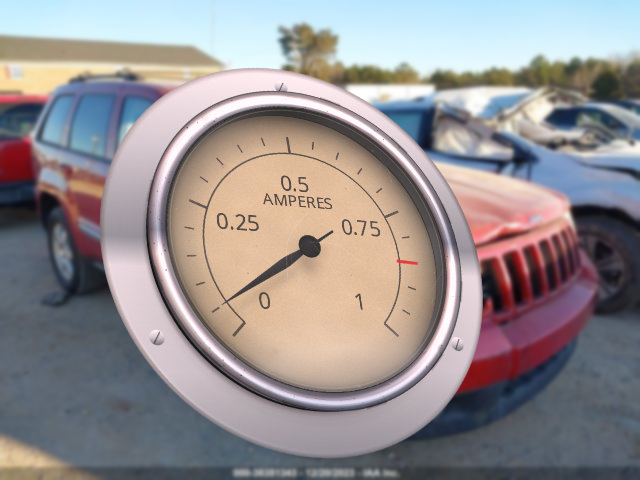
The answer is 0.05 A
